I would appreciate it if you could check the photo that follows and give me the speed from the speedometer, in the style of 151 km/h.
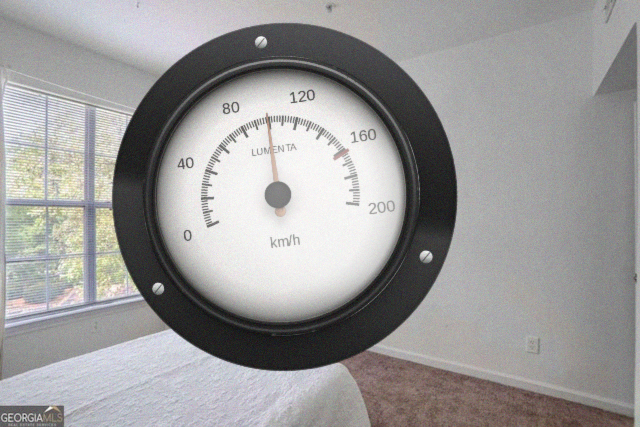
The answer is 100 km/h
